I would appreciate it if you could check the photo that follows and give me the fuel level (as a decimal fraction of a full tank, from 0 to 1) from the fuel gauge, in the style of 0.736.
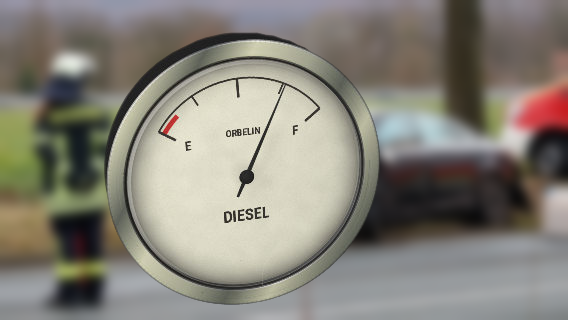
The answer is 0.75
